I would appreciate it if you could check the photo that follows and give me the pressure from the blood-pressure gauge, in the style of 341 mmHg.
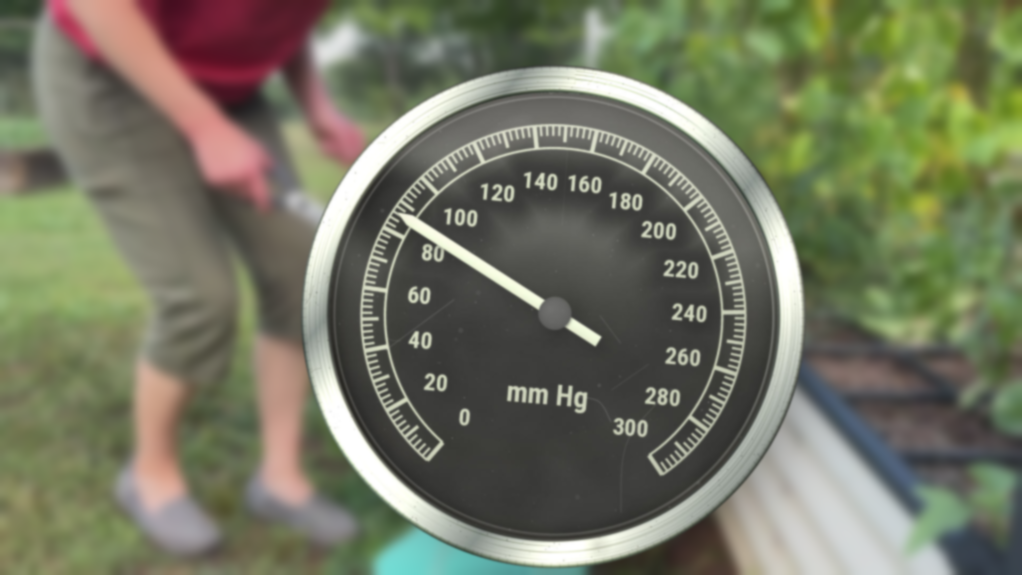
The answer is 86 mmHg
